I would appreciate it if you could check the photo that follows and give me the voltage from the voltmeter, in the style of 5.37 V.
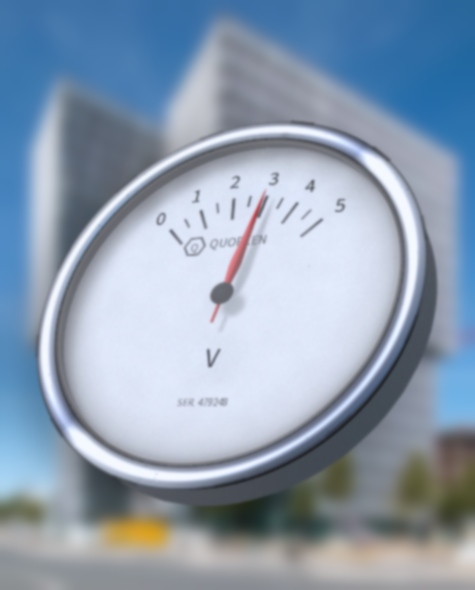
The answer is 3 V
